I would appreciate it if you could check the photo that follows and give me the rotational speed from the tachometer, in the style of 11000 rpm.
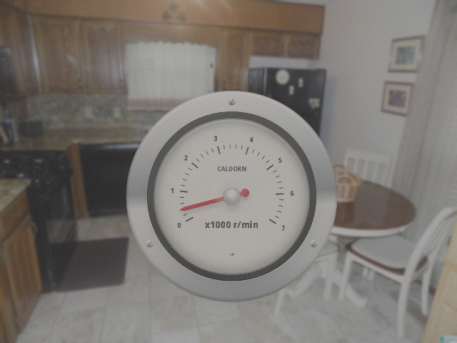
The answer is 400 rpm
